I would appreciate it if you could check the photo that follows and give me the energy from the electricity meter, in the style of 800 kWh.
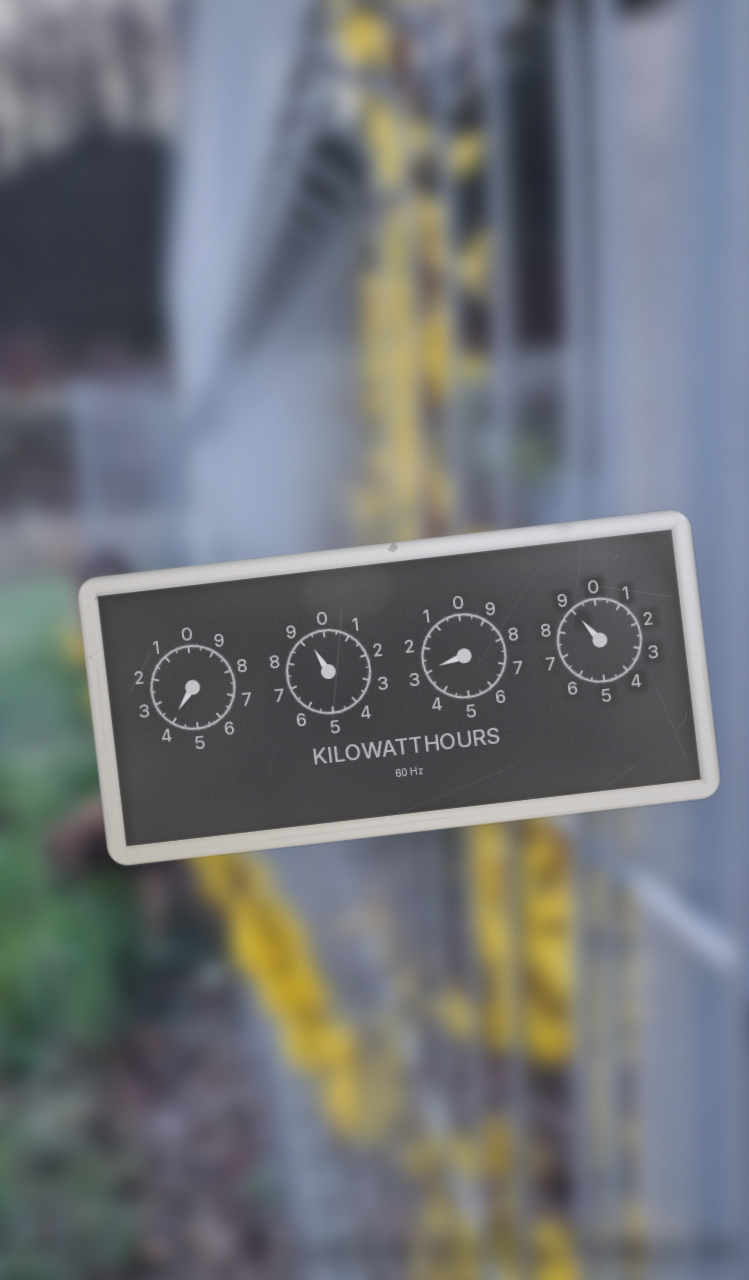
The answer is 3929 kWh
